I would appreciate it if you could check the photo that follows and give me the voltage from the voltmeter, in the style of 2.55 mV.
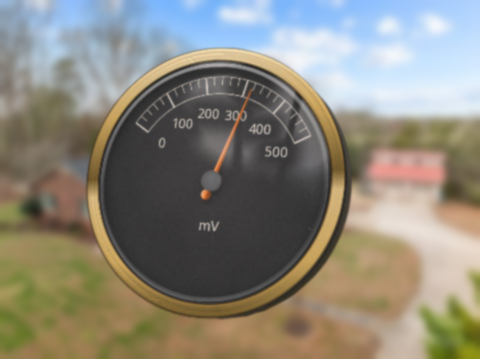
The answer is 320 mV
